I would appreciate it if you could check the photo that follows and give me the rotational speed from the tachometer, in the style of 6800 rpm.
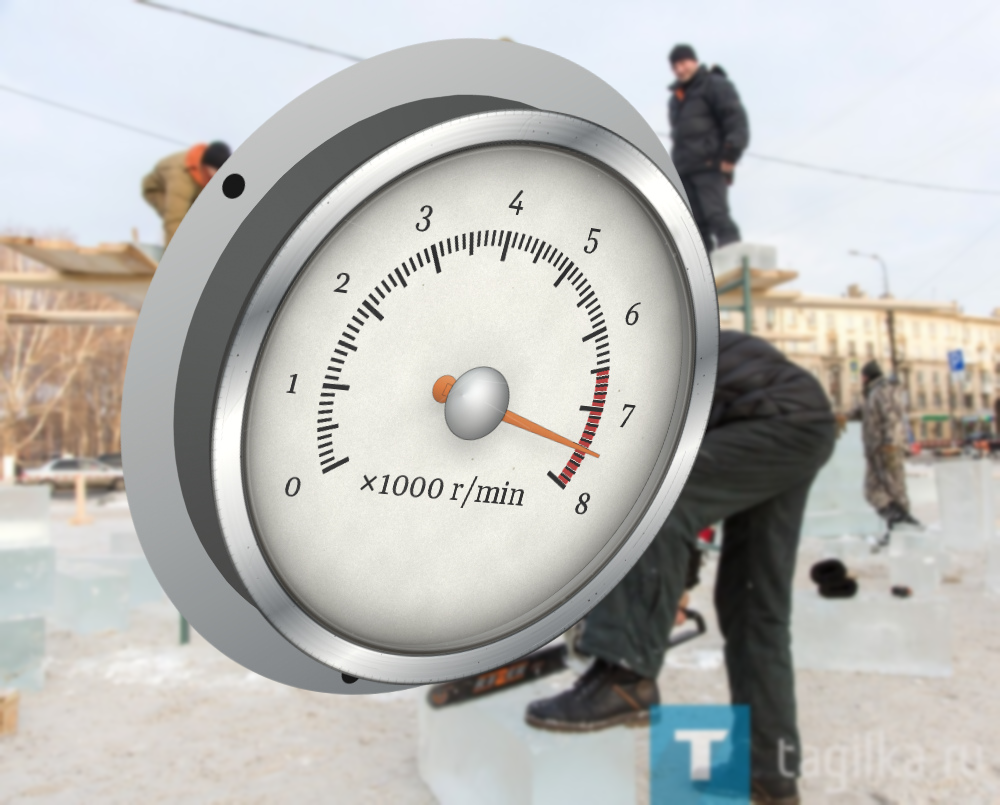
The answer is 7500 rpm
